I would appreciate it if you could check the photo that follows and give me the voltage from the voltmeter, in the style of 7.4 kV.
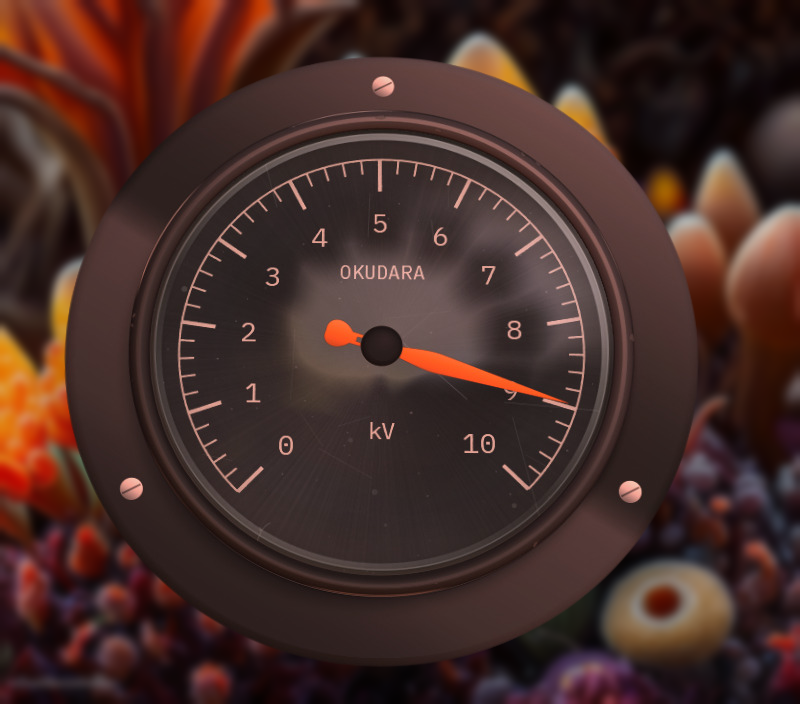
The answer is 9 kV
